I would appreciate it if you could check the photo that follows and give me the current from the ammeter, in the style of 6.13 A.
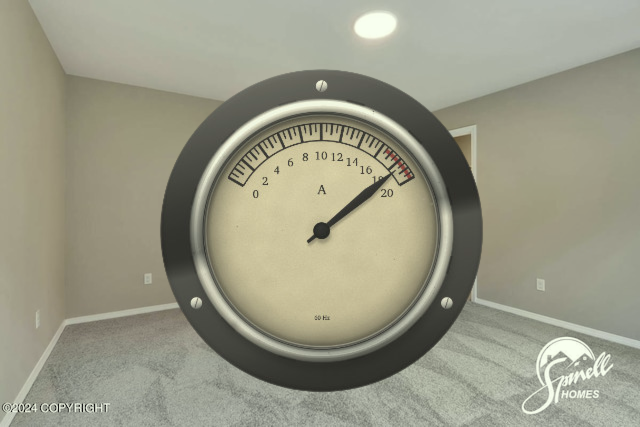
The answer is 18.5 A
